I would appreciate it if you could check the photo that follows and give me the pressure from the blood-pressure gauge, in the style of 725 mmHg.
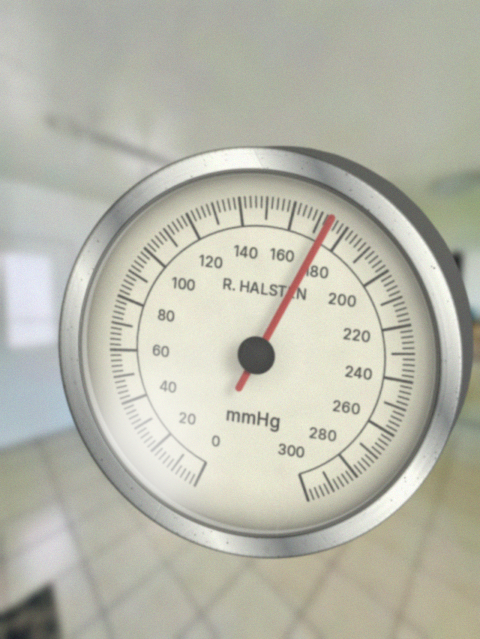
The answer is 174 mmHg
